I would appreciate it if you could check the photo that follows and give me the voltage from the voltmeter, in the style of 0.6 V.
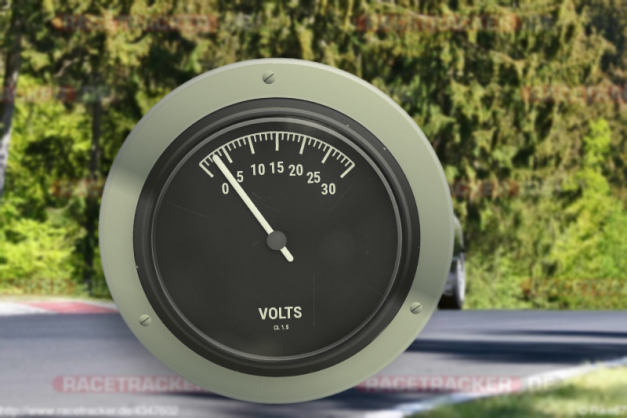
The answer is 3 V
